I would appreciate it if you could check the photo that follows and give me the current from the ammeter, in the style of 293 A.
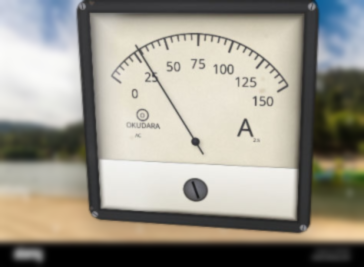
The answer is 30 A
